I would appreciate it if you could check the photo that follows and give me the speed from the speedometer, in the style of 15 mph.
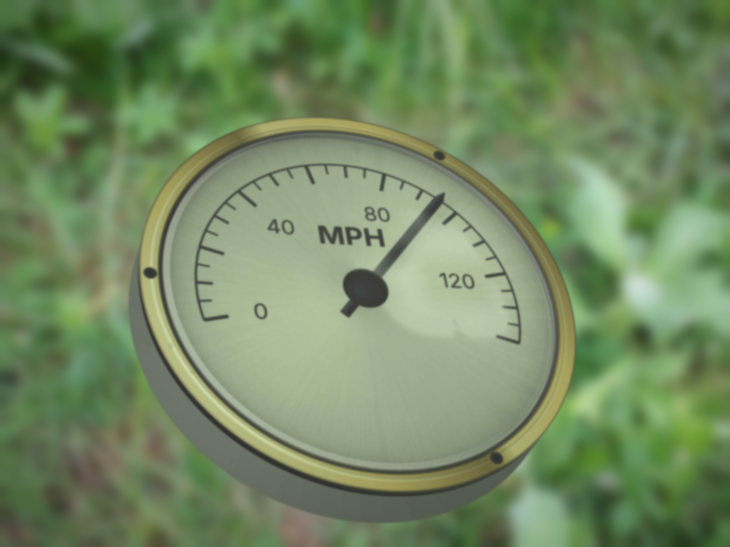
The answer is 95 mph
